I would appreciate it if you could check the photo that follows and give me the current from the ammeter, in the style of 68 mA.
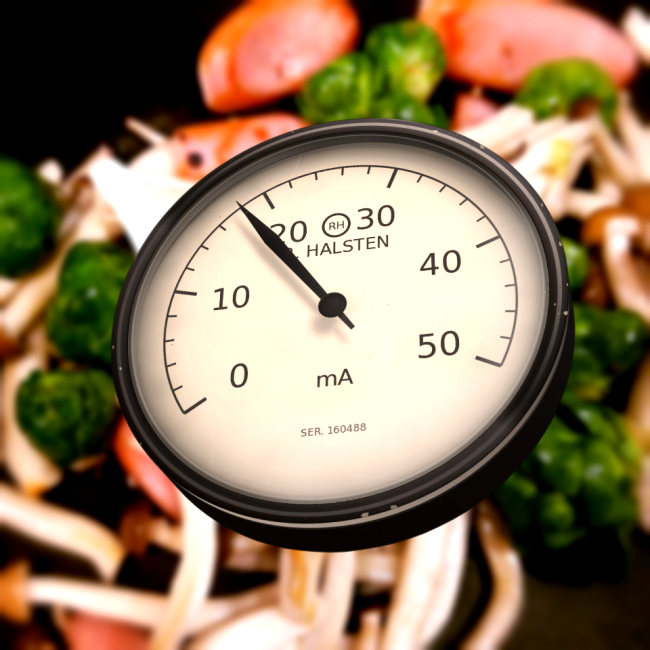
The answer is 18 mA
